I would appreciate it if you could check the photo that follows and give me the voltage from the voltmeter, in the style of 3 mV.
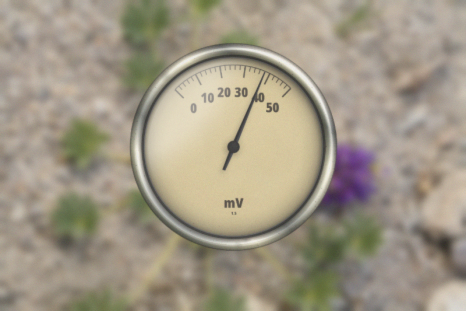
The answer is 38 mV
